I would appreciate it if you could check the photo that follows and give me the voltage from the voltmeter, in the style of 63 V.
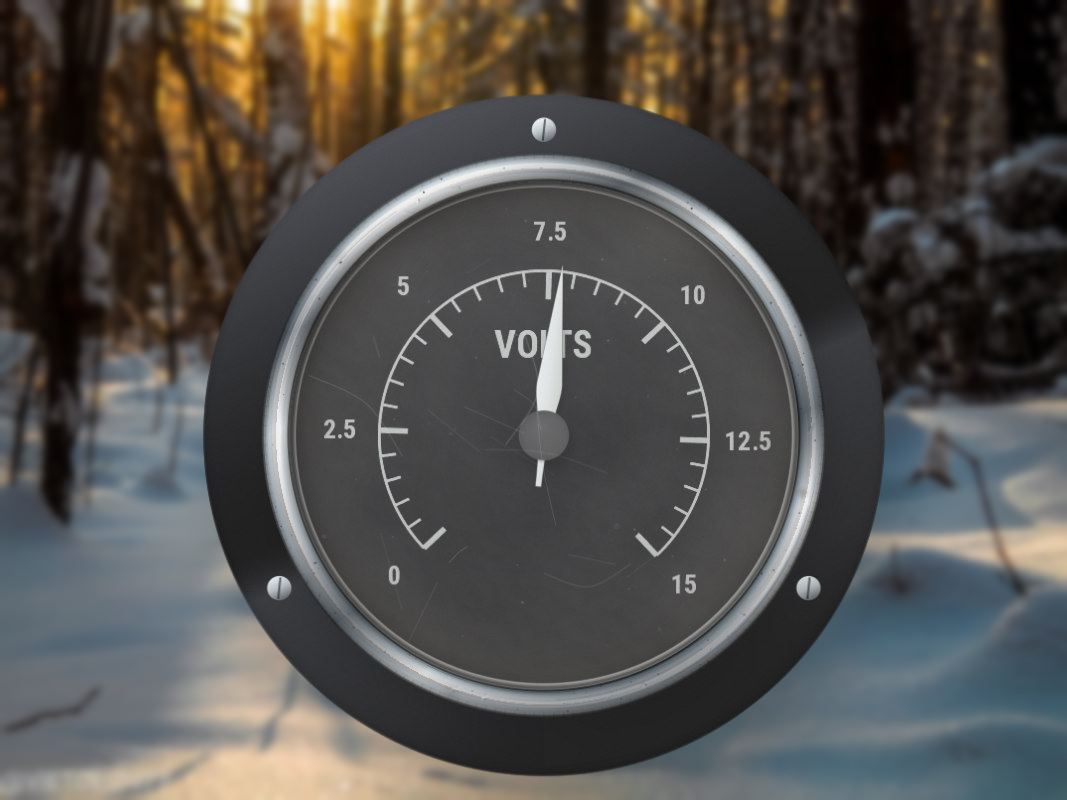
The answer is 7.75 V
